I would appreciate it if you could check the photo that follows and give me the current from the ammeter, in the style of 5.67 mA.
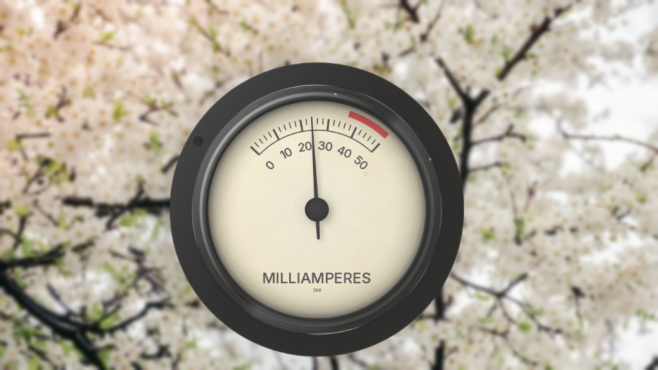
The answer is 24 mA
